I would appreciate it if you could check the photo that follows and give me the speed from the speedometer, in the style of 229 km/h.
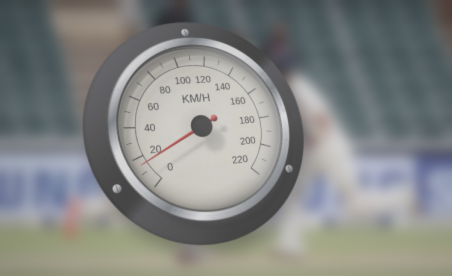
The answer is 15 km/h
